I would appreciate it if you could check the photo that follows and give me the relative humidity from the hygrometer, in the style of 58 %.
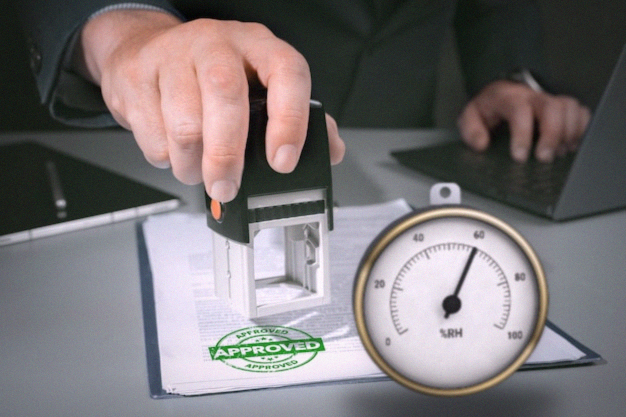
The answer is 60 %
